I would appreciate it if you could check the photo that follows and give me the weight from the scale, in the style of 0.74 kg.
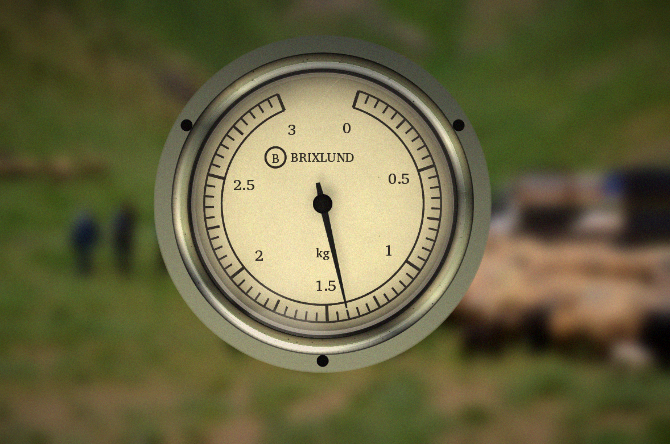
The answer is 1.4 kg
